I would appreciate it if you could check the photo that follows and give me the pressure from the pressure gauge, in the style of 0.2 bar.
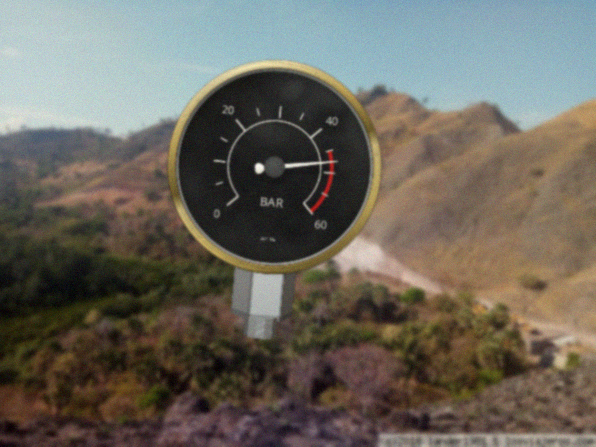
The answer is 47.5 bar
